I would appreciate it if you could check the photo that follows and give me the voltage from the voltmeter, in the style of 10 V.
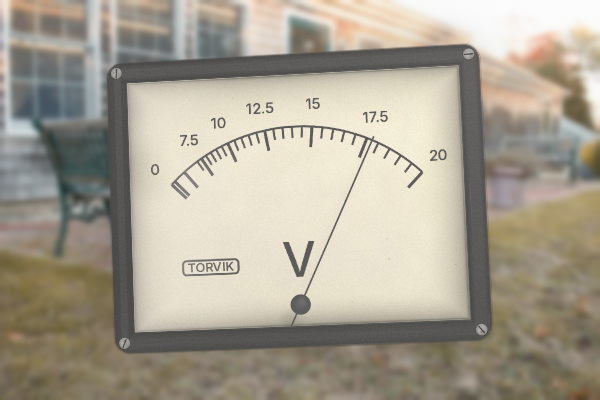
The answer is 17.75 V
